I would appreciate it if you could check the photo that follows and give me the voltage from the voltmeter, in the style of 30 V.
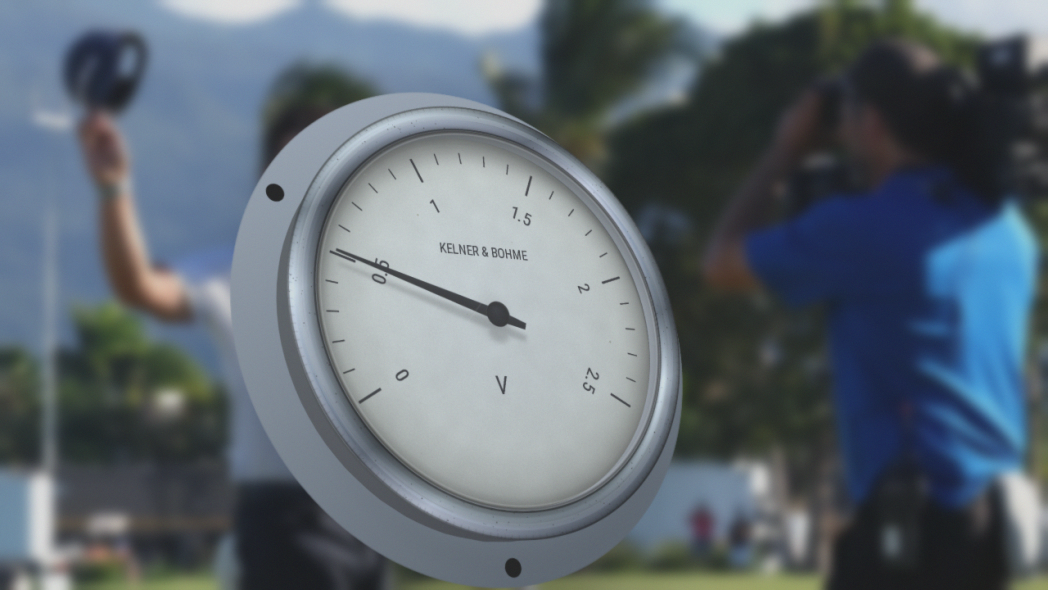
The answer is 0.5 V
